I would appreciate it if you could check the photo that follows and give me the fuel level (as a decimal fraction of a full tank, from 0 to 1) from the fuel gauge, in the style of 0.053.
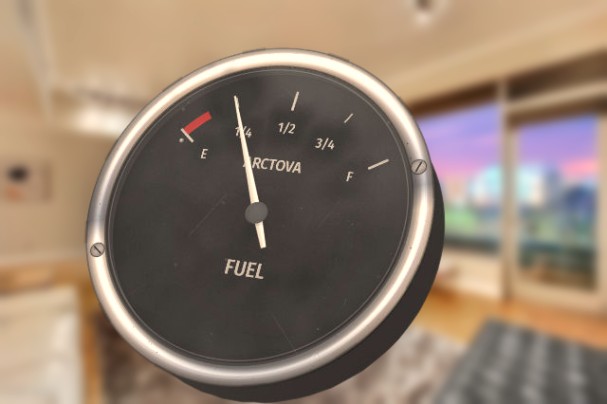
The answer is 0.25
